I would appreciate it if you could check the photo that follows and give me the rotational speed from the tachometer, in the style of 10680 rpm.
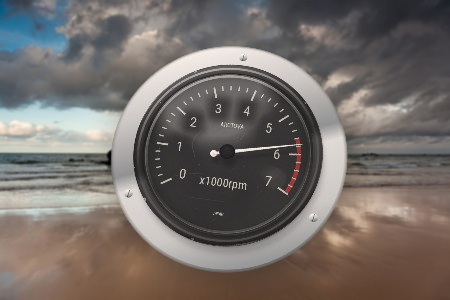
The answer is 5800 rpm
